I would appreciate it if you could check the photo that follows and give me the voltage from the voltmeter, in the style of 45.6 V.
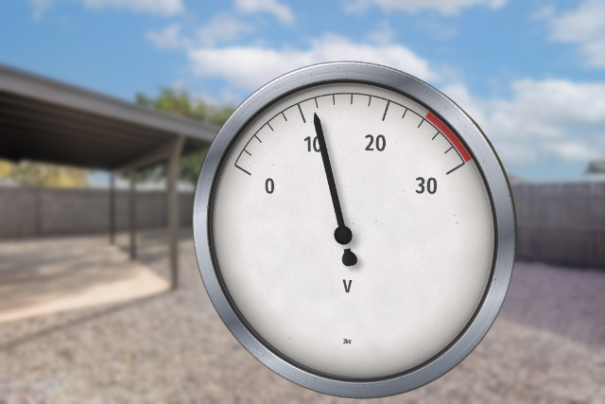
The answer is 12 V
